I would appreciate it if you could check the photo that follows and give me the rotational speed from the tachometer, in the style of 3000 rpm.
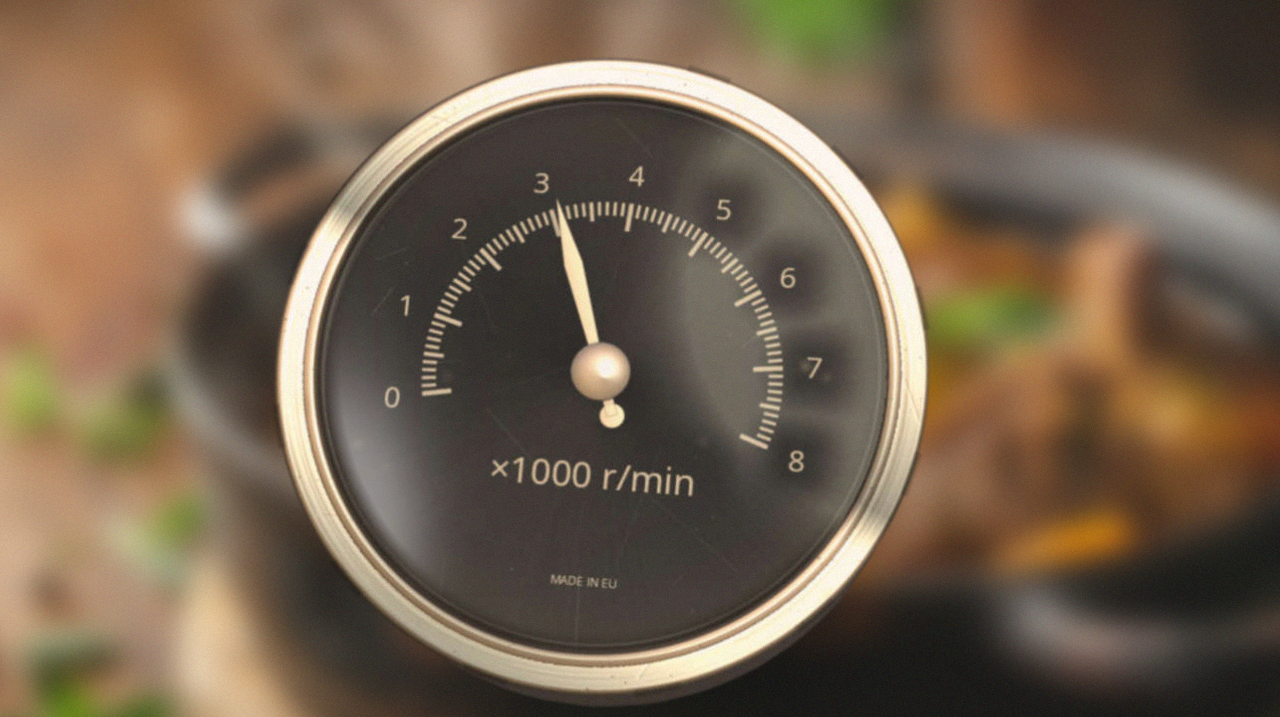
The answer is 3100 rpm
